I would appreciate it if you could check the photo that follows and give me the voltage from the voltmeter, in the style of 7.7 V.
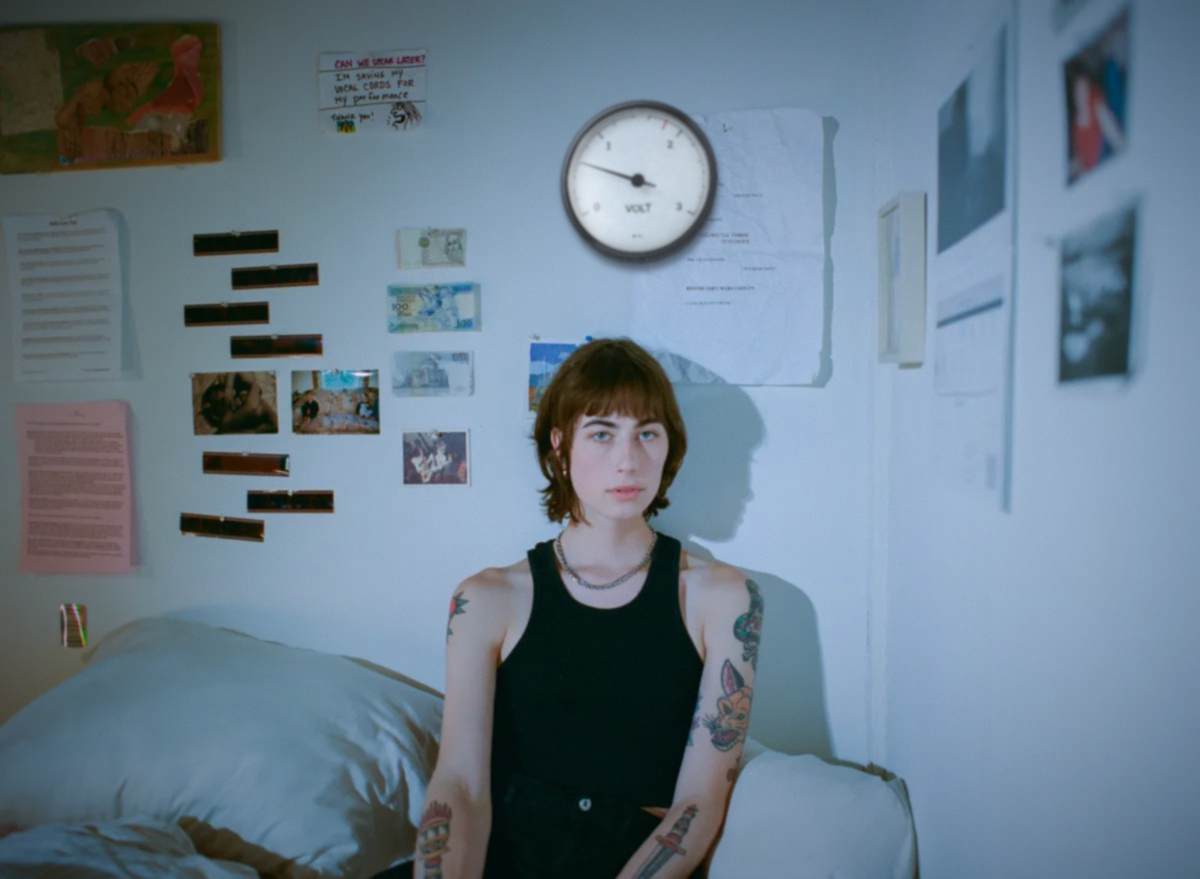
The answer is 0.6 V
